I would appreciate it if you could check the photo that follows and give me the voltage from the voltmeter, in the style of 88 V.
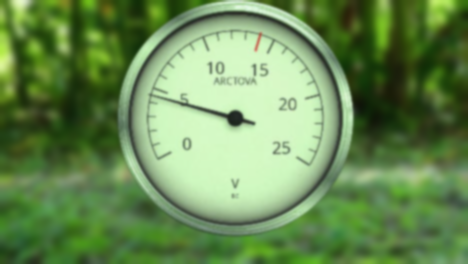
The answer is 4.5 V
